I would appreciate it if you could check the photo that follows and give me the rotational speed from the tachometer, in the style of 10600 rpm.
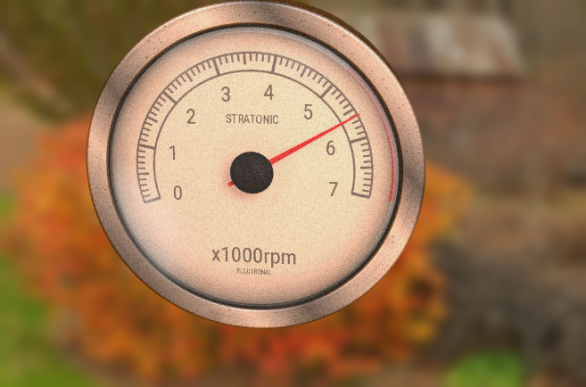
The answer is 5600 rpm
